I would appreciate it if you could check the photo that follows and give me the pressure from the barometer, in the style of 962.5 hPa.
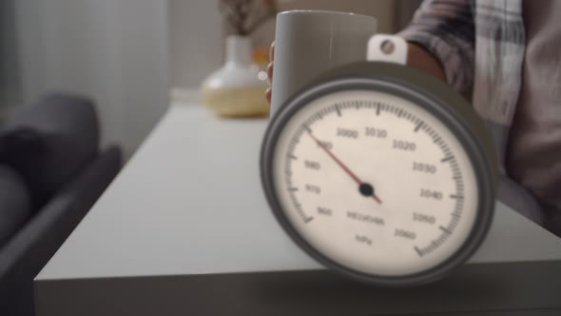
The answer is 990 hPa
